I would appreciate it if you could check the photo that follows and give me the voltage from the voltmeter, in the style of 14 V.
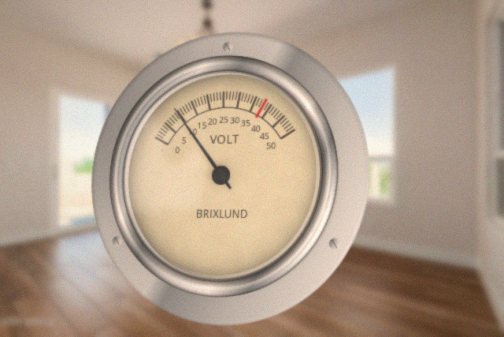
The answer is 10 V
